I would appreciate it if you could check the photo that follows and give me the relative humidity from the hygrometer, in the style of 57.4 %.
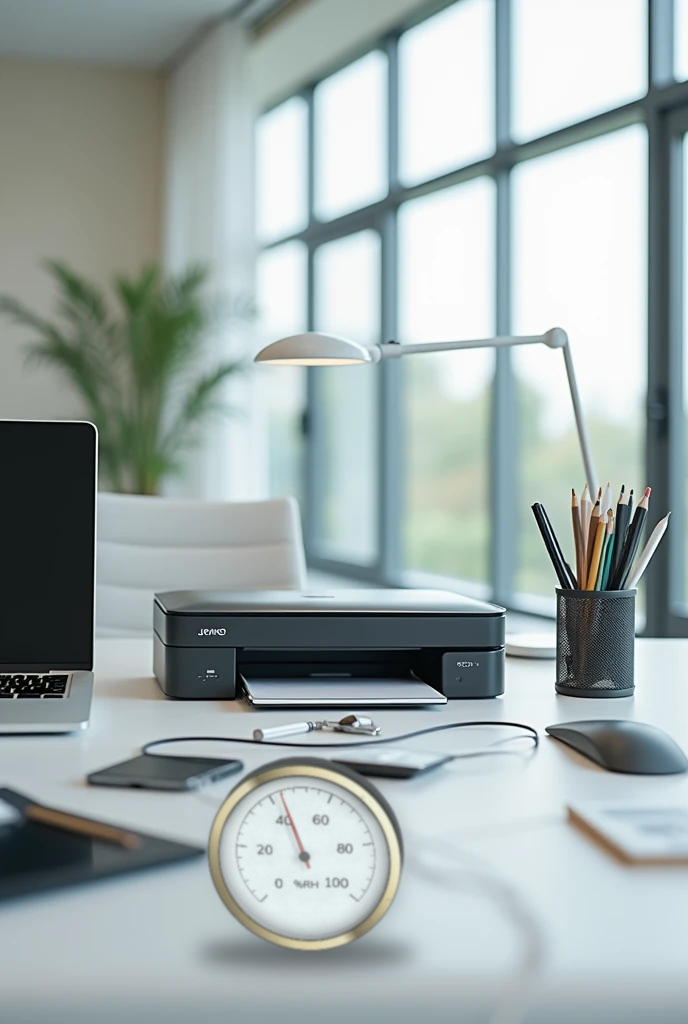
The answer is 44 %
